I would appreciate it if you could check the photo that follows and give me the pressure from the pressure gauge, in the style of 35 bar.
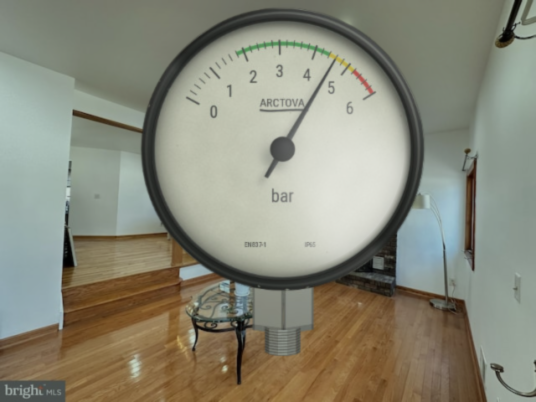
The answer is 4.6 bar
